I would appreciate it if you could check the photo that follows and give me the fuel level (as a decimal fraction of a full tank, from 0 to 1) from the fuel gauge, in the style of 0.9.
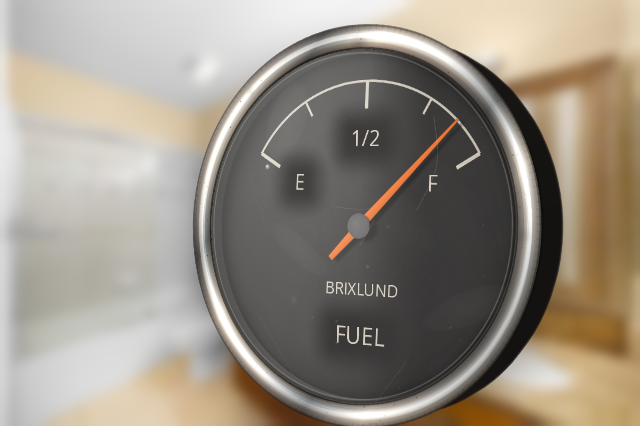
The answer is 0.875
